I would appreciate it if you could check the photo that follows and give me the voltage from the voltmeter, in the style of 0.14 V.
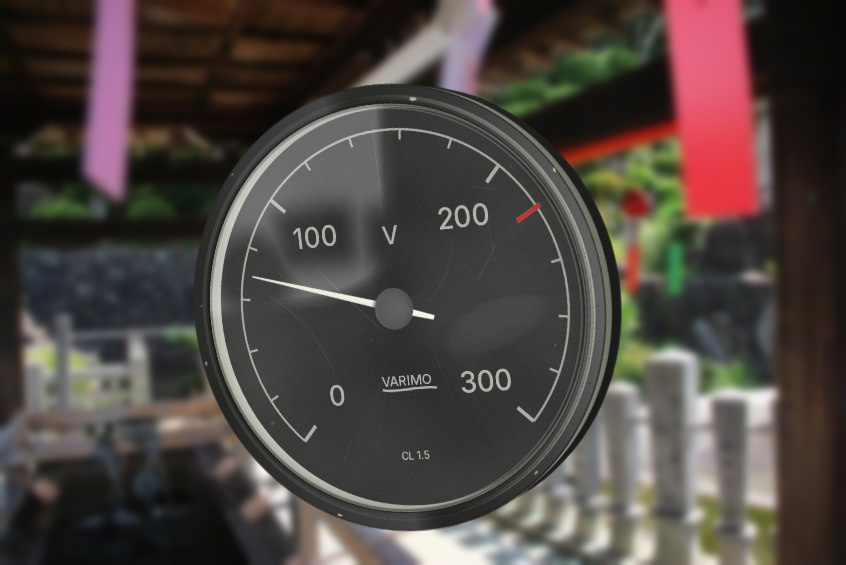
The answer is 70 V
